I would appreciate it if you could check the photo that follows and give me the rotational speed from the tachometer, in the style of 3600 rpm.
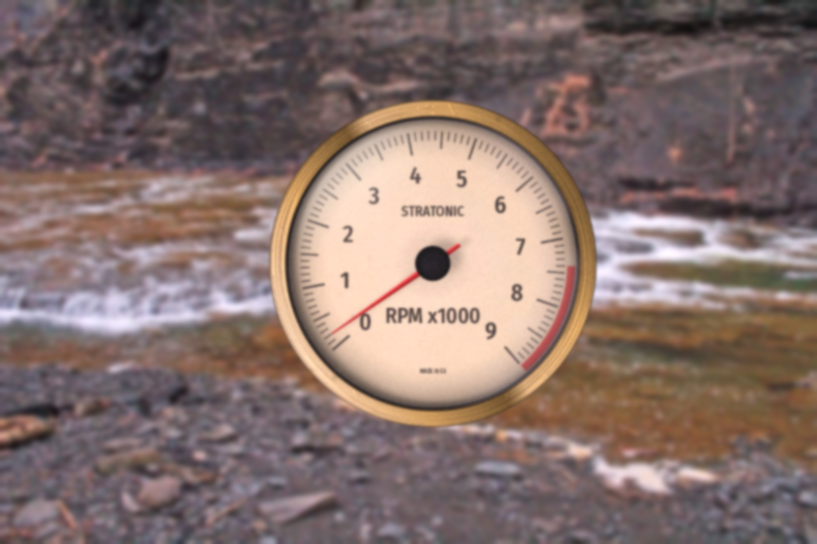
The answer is 200 rpm
